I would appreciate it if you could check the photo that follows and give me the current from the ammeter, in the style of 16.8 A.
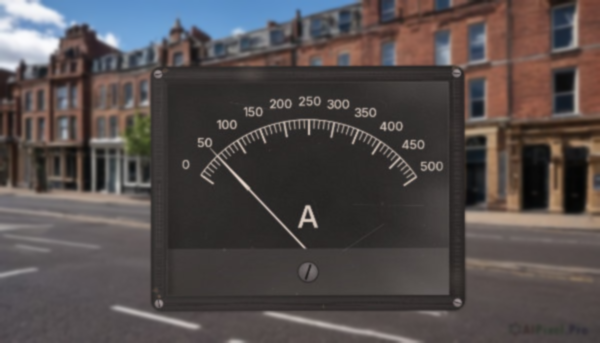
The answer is 50 A
